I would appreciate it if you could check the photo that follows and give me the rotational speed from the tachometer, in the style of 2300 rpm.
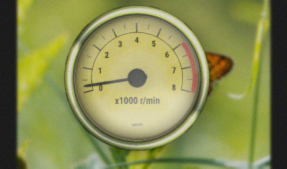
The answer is 250 rpm
